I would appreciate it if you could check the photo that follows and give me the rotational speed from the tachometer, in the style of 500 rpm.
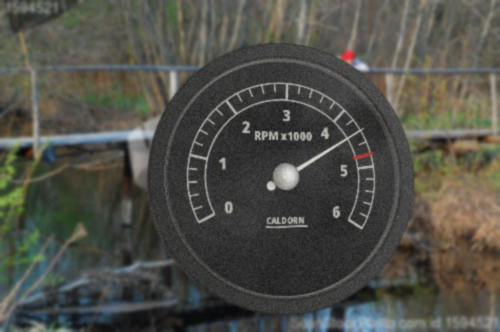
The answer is 4400 rpm
